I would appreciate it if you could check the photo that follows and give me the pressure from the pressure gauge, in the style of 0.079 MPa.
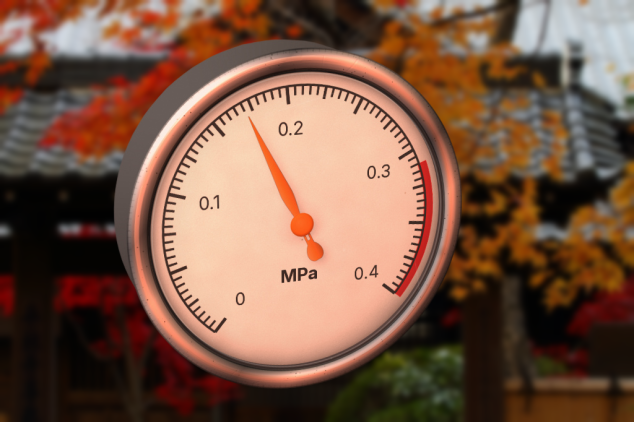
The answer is 0.17 MPa
